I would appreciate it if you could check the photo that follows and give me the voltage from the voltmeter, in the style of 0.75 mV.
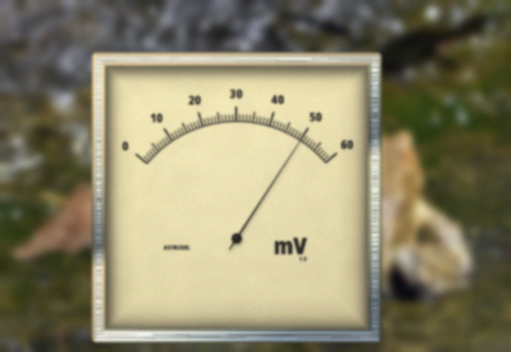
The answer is 50 mV
